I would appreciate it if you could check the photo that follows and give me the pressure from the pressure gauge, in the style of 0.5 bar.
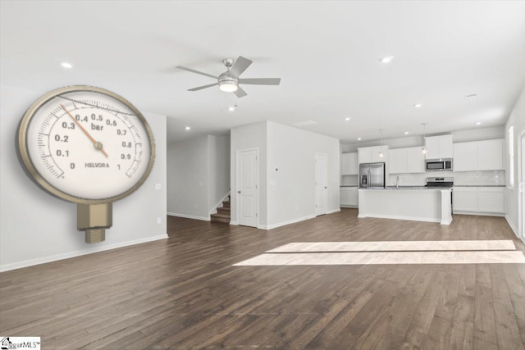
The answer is 0.35 bar
